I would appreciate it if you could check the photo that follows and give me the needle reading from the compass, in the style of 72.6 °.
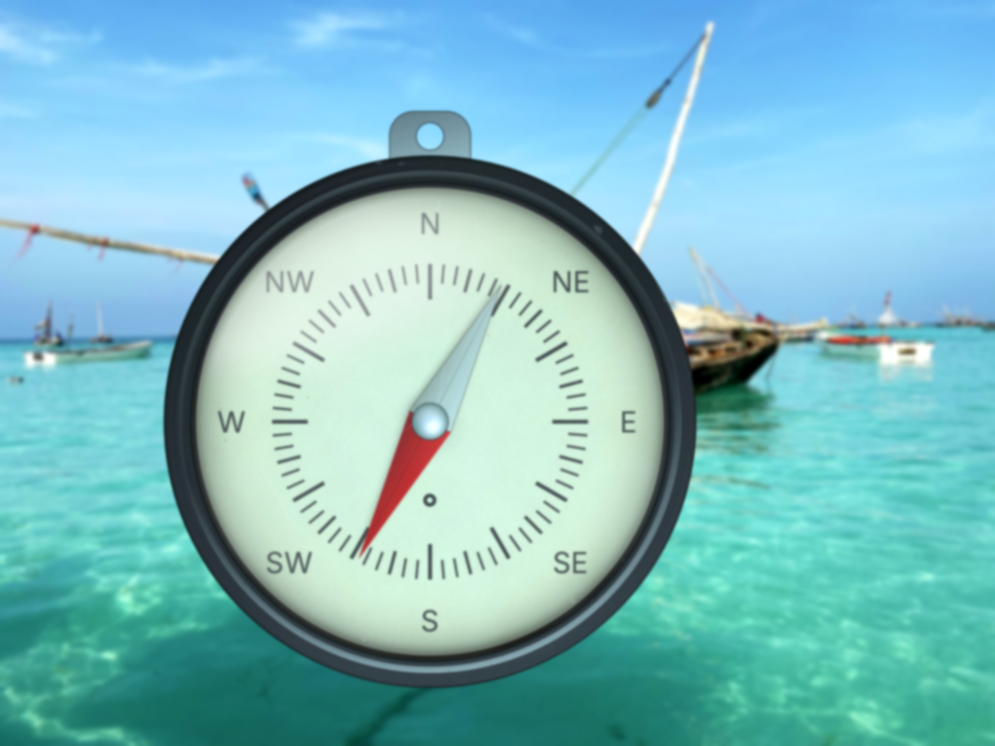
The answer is 207.5 °
